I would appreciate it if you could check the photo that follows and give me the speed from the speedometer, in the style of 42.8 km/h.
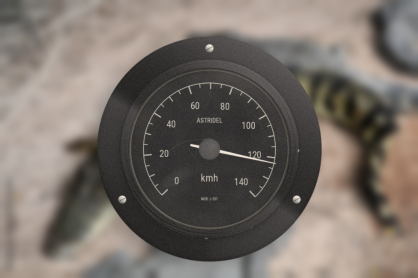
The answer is 122.5 km/h
